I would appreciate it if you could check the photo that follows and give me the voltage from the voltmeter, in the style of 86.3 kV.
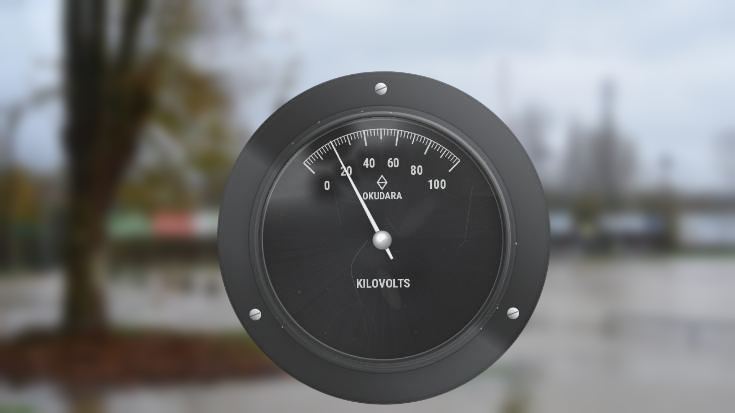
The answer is 20 kV
